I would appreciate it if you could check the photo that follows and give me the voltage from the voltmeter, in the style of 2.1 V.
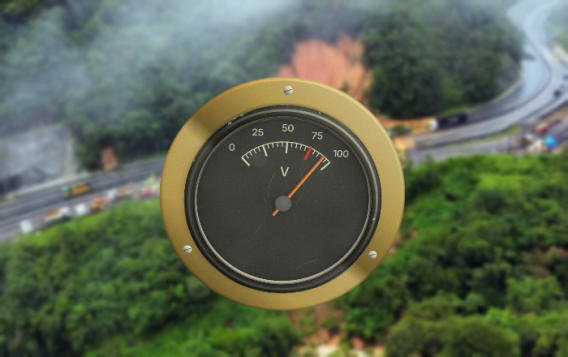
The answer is 90 V
